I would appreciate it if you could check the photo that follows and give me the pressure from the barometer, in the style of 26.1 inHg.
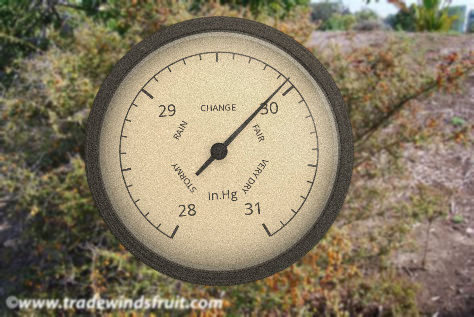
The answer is 29.95 inHg
